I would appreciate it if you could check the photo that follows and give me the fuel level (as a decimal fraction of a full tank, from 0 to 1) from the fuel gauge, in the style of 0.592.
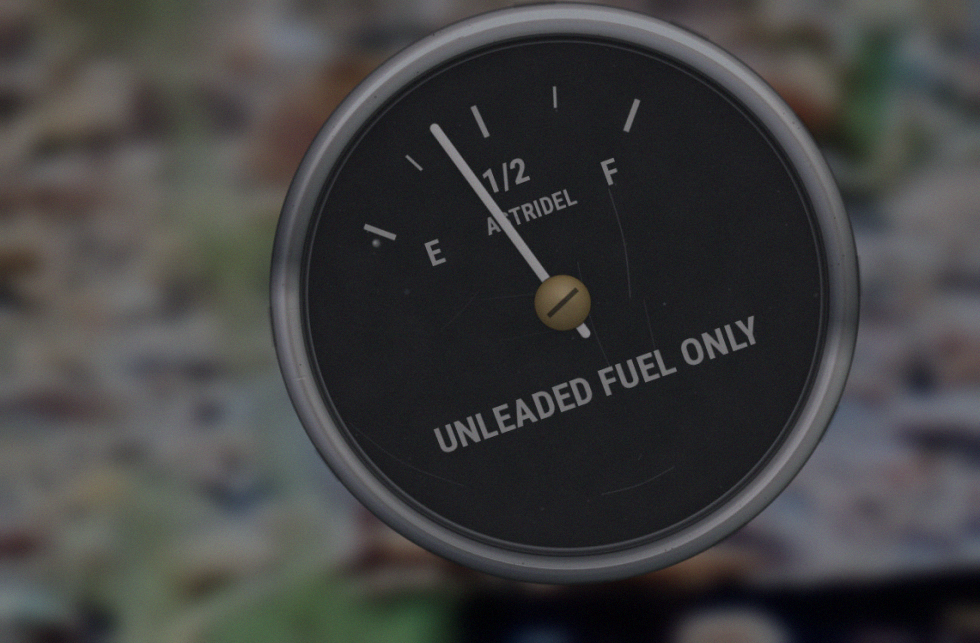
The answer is 0.375
